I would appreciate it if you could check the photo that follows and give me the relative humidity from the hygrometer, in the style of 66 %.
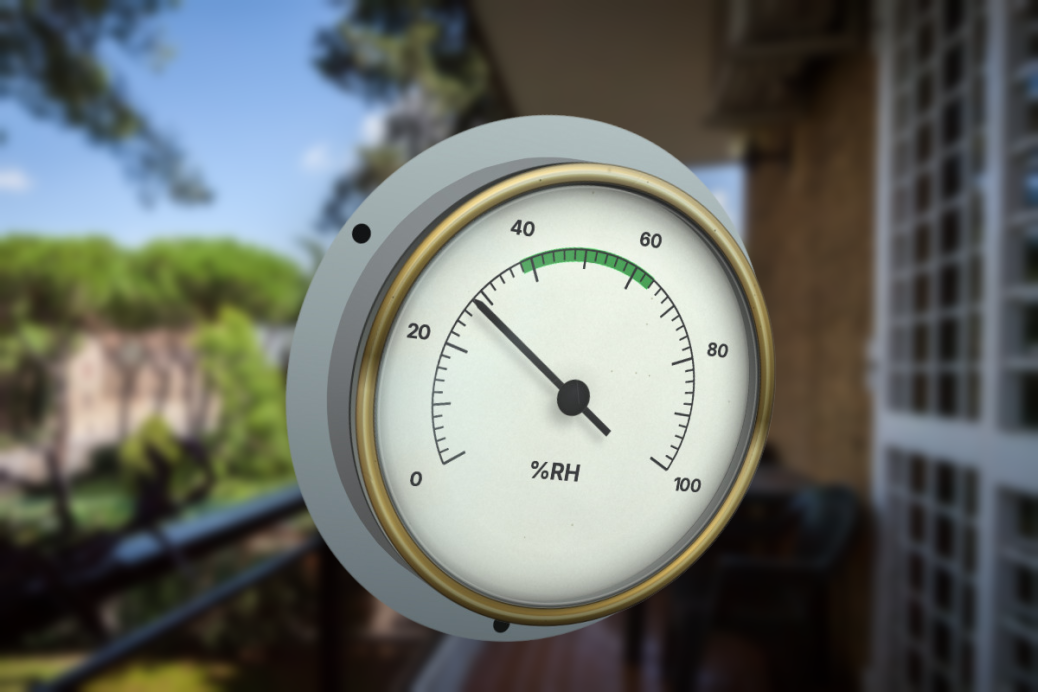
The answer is 28 %
